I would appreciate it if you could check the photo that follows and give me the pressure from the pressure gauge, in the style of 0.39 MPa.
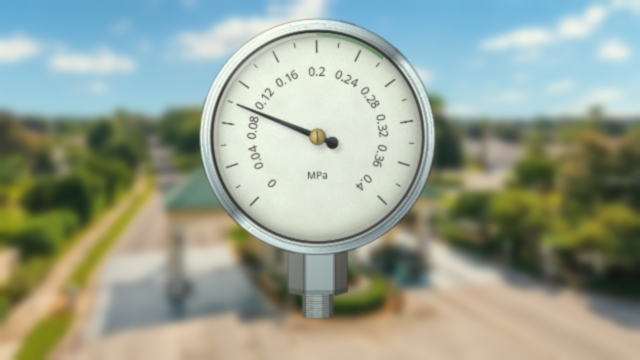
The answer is 0.1 MPa
